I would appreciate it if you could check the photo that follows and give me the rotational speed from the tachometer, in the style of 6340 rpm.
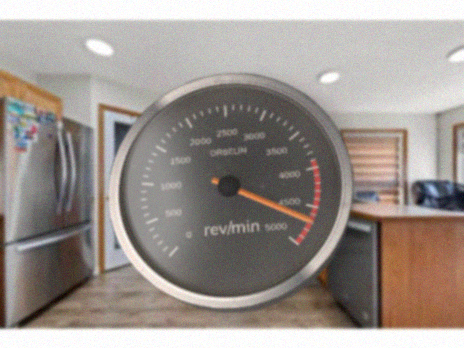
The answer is 4700 rpm
